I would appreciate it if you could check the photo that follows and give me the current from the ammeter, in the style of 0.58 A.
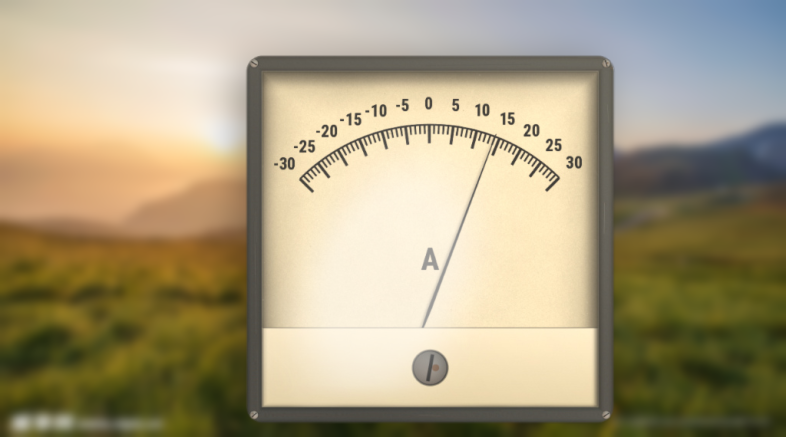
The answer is 14 A
